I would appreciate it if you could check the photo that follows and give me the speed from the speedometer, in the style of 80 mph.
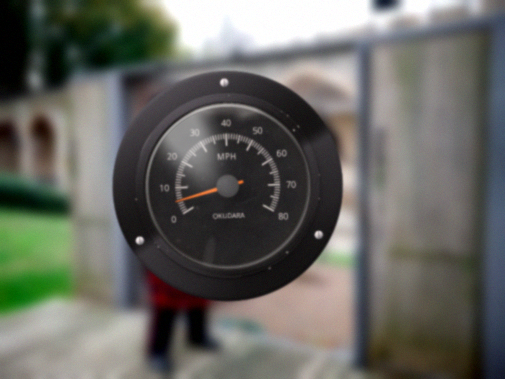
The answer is 5 mph
